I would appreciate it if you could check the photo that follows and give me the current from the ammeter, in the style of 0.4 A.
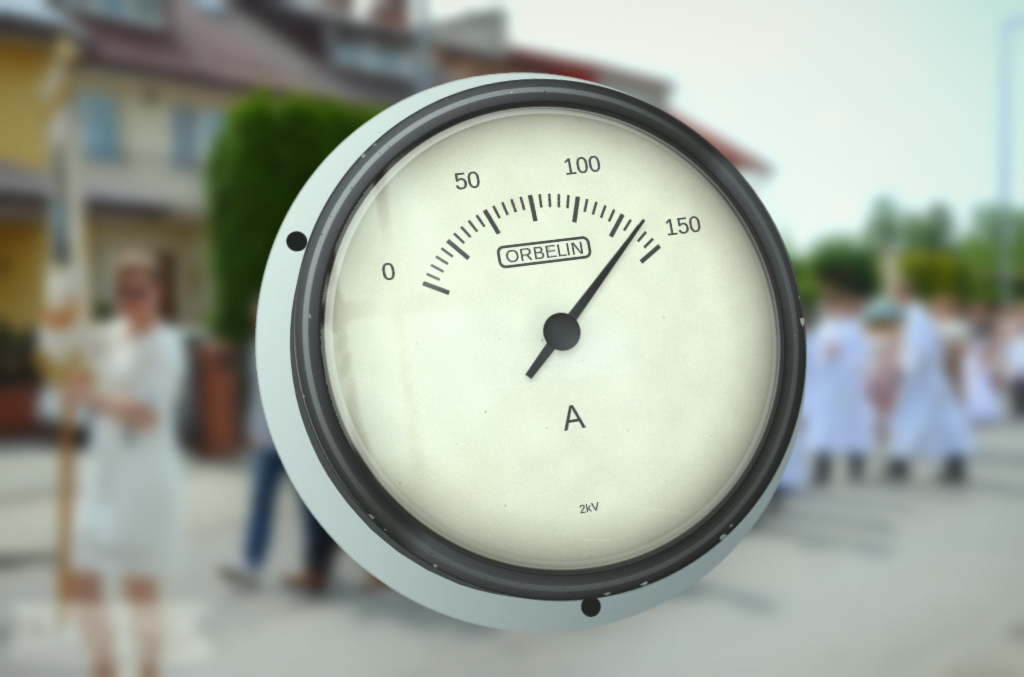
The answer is 135 A
